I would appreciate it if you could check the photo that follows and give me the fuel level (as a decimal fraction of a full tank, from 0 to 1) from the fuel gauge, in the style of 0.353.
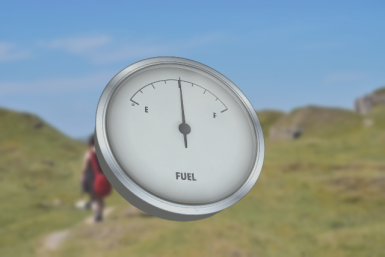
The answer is 0.5
